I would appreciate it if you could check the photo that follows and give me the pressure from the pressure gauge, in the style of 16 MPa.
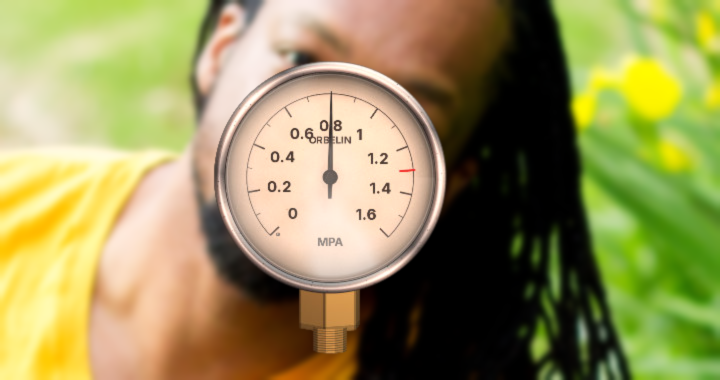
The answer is 0.8 MPa
